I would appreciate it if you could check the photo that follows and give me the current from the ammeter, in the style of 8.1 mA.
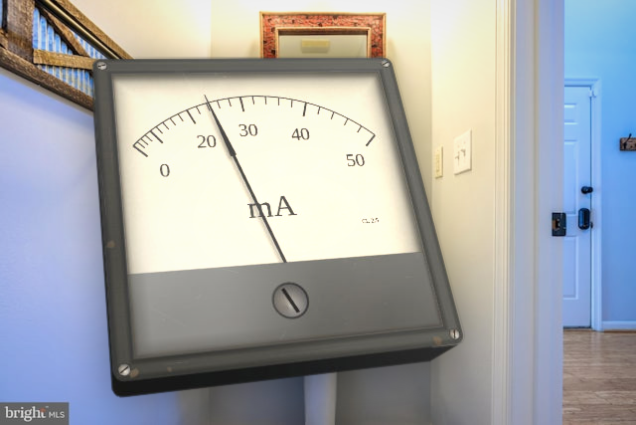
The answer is 24 mA
